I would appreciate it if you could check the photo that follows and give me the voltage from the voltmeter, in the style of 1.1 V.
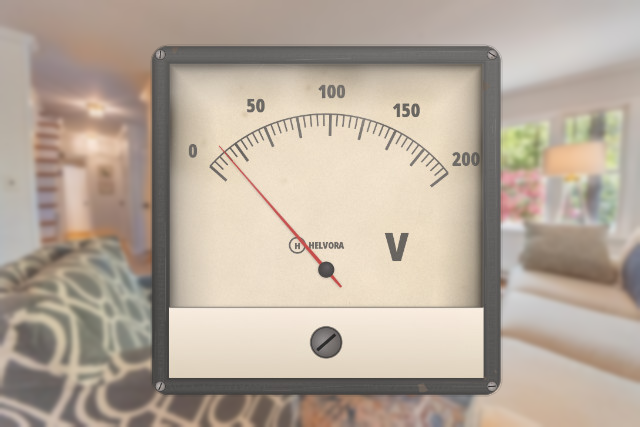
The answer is 15 V
